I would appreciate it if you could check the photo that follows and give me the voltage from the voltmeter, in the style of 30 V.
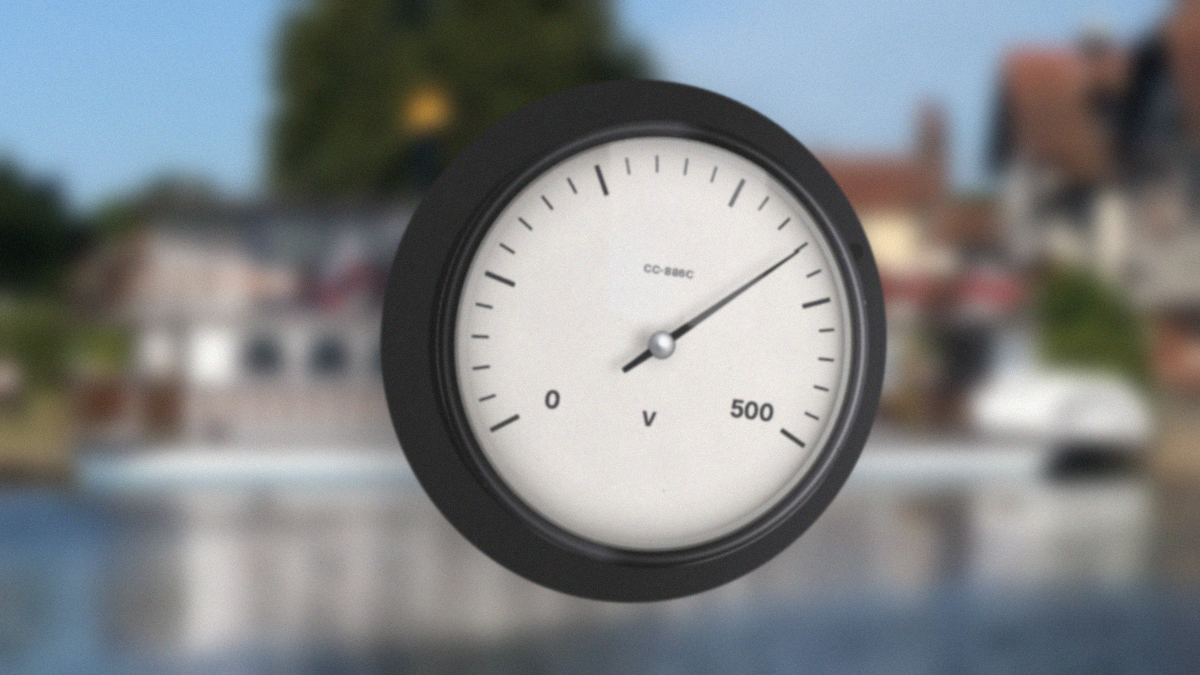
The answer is 360 V
